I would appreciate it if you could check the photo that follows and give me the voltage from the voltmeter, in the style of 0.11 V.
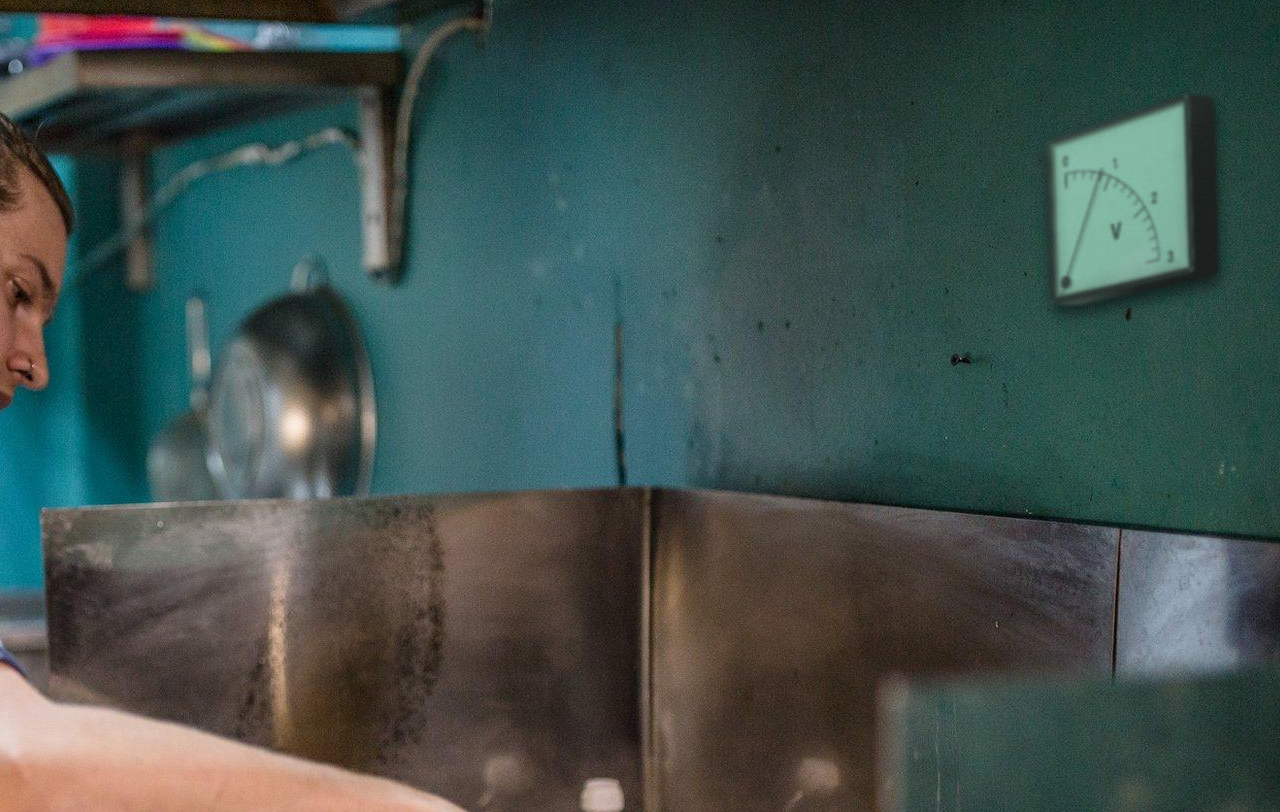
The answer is 0.8 V
